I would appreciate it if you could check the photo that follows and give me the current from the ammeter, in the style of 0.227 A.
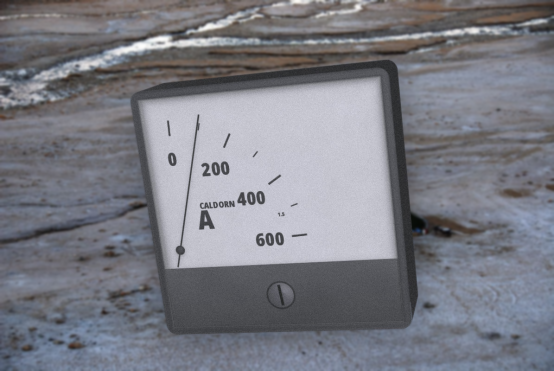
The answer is 100 A
